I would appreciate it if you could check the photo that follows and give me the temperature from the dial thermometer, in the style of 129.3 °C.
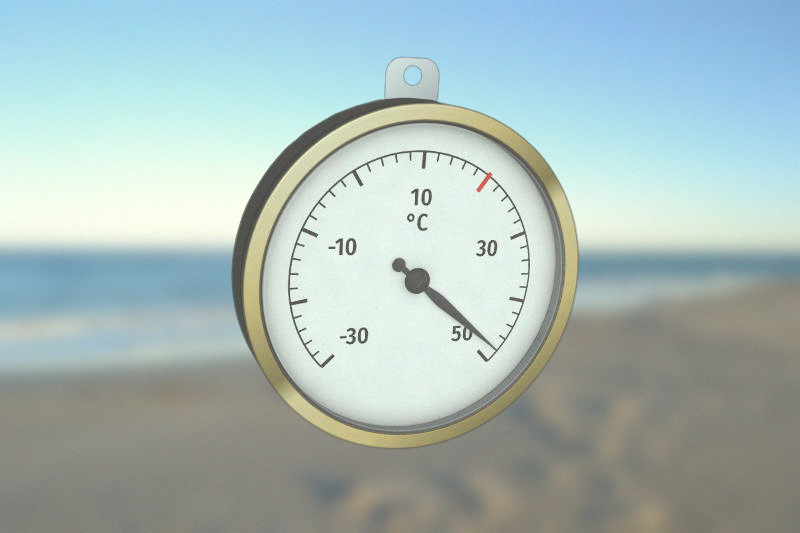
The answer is 48 °C
